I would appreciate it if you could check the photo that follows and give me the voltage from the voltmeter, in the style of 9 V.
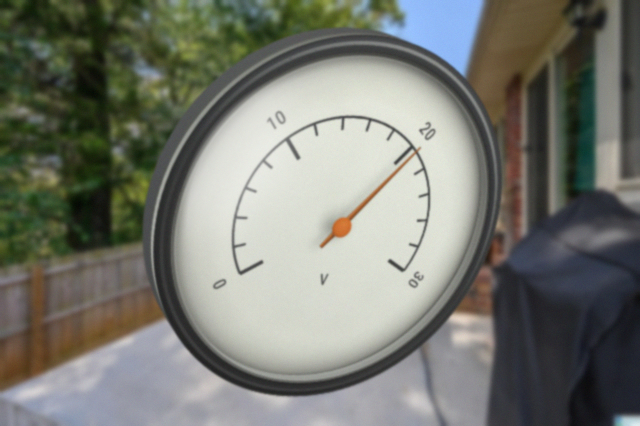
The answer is 20 V
